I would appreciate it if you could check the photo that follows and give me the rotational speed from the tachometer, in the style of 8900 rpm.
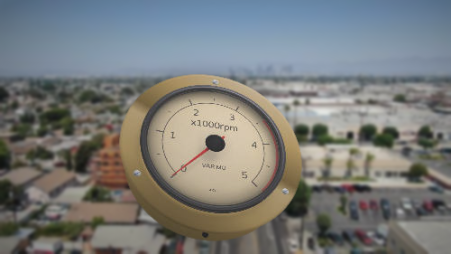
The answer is 0 rpm
